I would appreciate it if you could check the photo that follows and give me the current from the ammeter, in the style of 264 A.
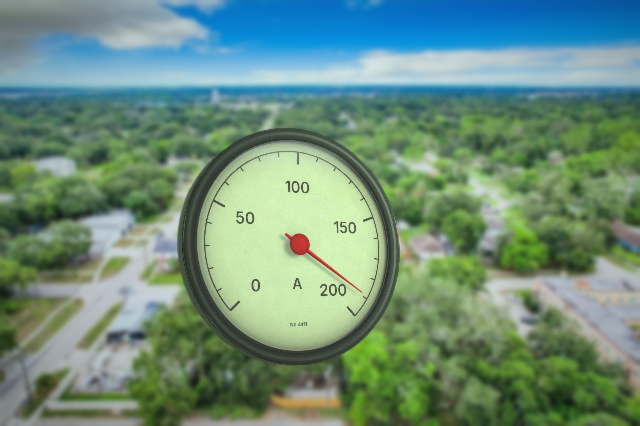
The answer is 190 A
